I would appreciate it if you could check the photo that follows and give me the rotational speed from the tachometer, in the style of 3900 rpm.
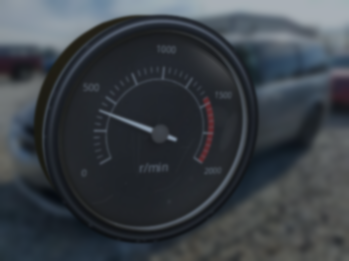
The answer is 400 rpm
